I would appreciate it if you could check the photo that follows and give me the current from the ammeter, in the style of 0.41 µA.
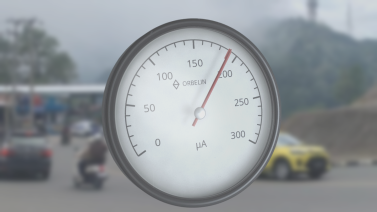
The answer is 190 µA
